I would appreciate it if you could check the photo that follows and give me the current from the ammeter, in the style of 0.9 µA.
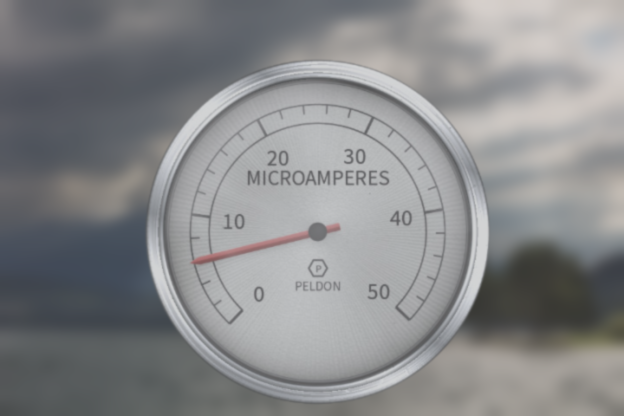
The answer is 6 µA
